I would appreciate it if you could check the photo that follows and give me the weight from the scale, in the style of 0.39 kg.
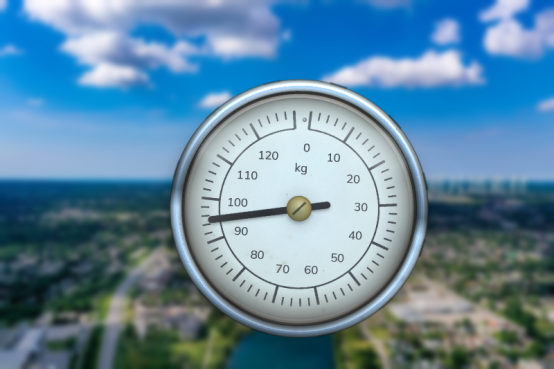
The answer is 95 kg
